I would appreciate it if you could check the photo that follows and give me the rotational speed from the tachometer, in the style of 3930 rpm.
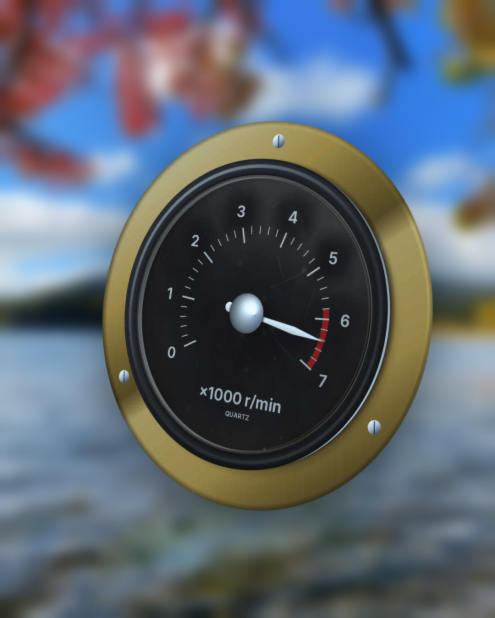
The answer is 6400 rpm
